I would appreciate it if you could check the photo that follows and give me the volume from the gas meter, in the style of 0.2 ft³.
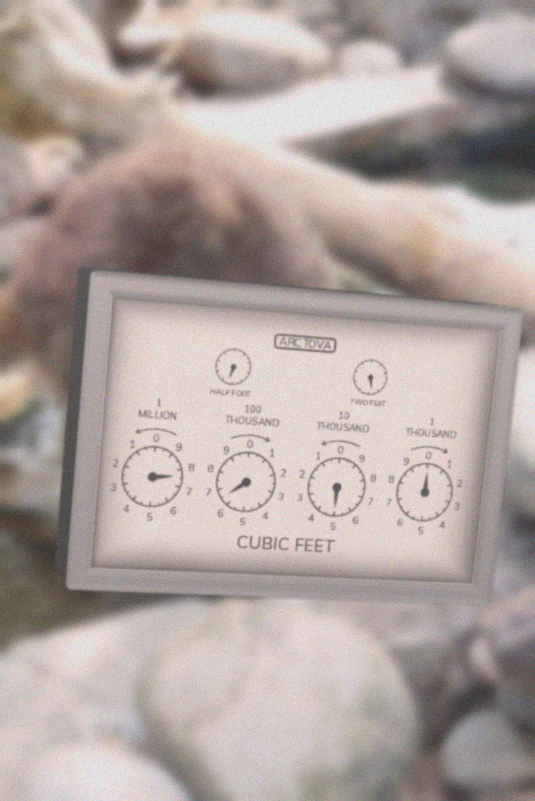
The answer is 765000 ft³
